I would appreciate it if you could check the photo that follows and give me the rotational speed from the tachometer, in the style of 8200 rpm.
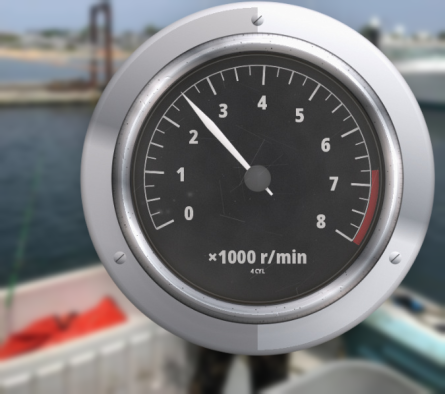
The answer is 2500 rpm
